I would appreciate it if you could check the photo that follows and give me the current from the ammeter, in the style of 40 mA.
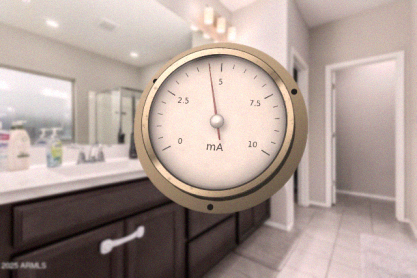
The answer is 4.5 mA
